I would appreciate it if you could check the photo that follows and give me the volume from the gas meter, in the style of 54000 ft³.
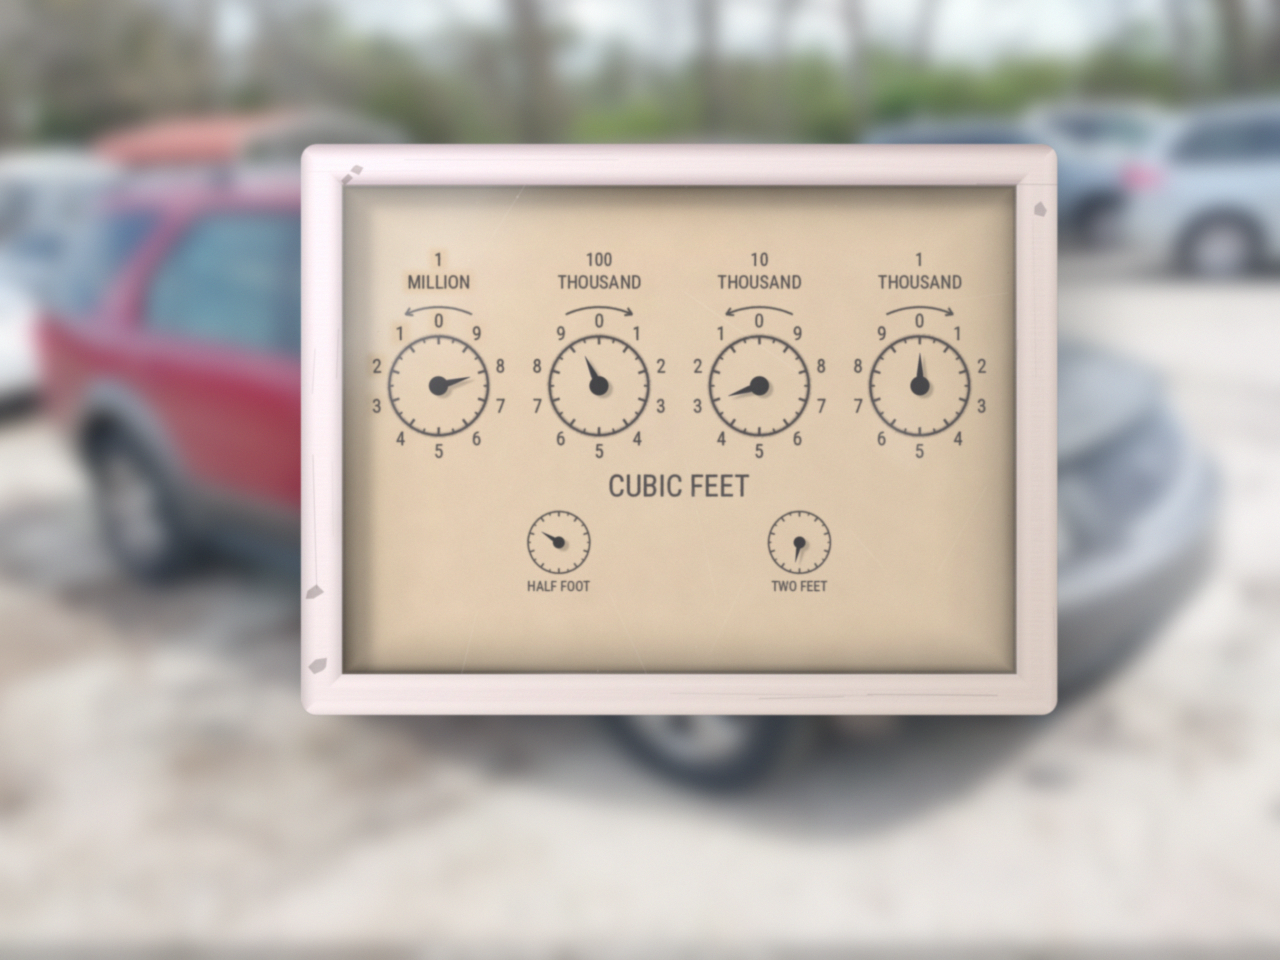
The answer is 793000 ft³
